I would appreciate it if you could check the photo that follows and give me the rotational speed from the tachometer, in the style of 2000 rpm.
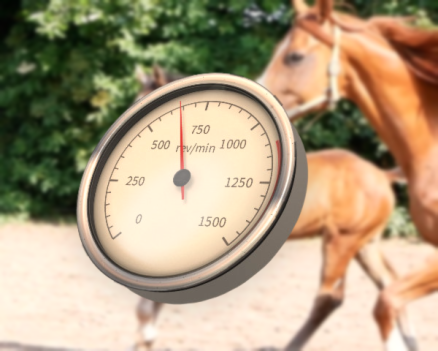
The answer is 650 rpm
